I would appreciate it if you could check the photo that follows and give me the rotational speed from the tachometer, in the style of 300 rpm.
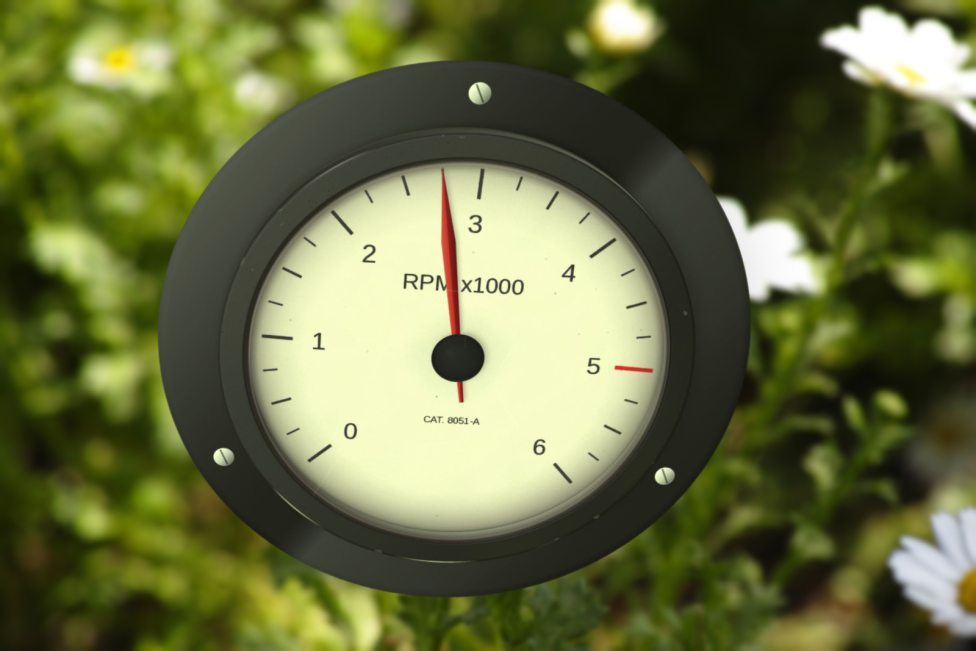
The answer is 2750 rpm
